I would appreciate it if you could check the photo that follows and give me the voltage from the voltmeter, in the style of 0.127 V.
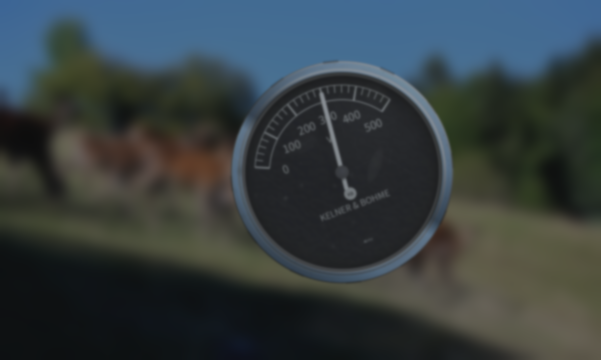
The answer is 300 V
